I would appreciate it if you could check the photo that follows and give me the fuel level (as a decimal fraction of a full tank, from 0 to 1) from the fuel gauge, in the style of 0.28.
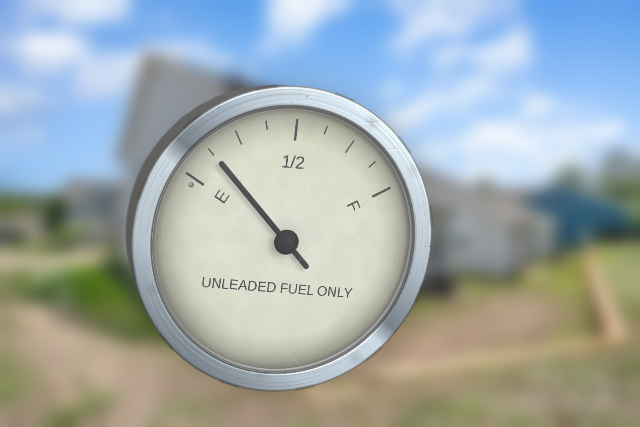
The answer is 0.125
